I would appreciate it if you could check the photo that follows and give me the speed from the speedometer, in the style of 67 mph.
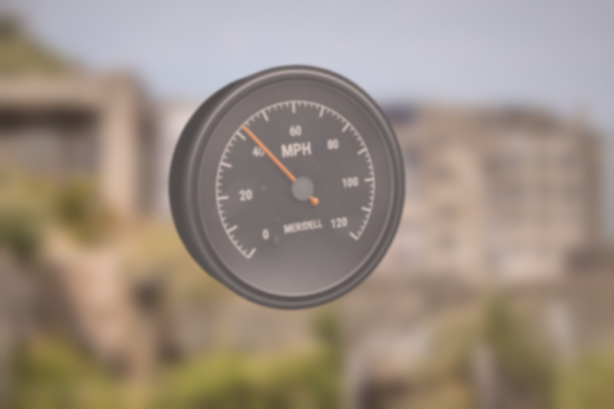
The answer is 42 mph
